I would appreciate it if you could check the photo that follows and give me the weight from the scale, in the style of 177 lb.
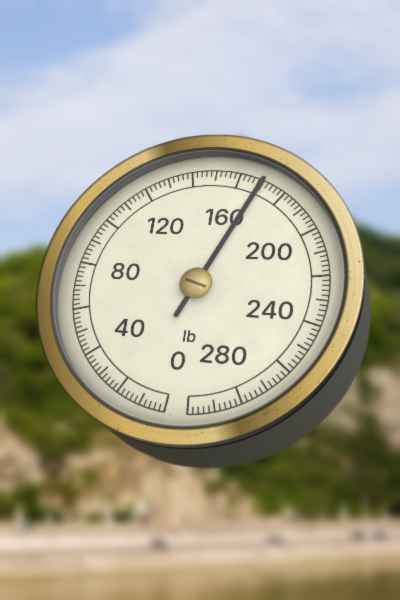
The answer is 170 lb
